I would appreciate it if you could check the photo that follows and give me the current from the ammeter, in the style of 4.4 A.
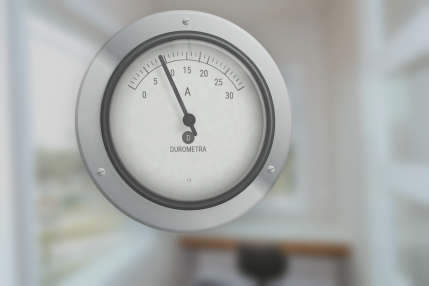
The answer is 9 A
